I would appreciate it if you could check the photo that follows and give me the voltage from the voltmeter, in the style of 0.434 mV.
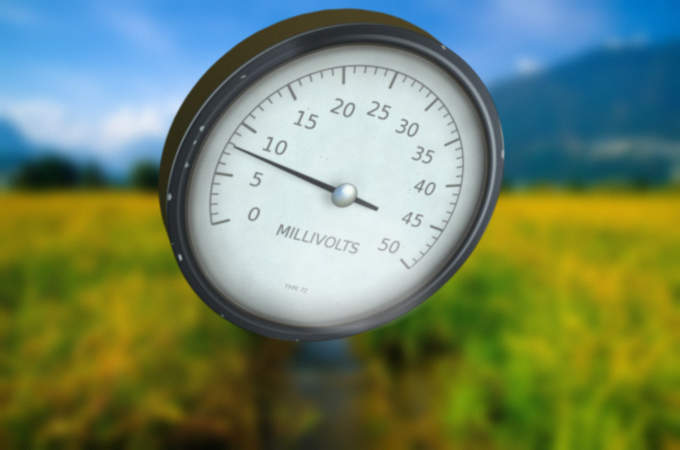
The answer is 8 mV
